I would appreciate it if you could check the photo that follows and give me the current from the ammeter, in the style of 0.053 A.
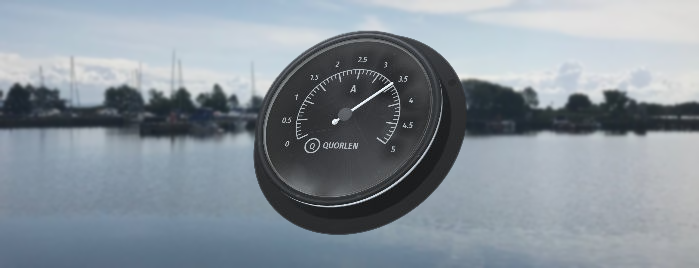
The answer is 3.5 A
